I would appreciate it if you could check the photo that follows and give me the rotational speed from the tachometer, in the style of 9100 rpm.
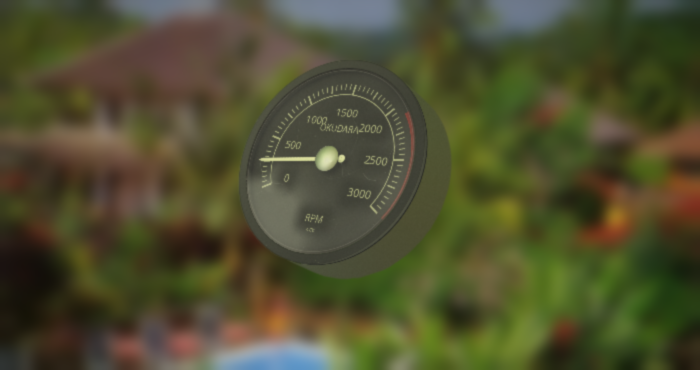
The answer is 250 rpm
